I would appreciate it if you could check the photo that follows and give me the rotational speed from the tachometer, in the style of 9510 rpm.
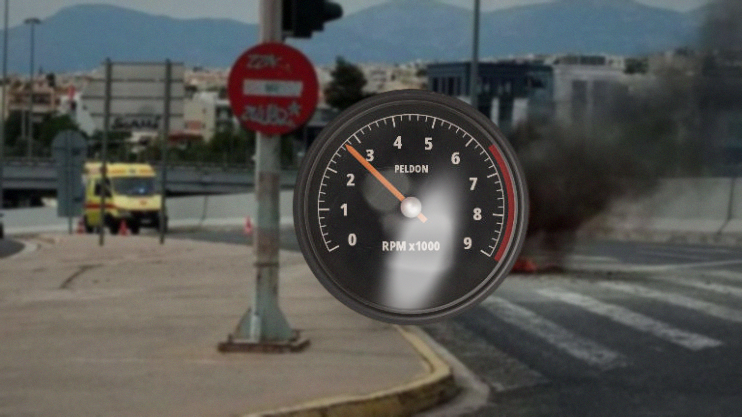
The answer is 2700 rpm
